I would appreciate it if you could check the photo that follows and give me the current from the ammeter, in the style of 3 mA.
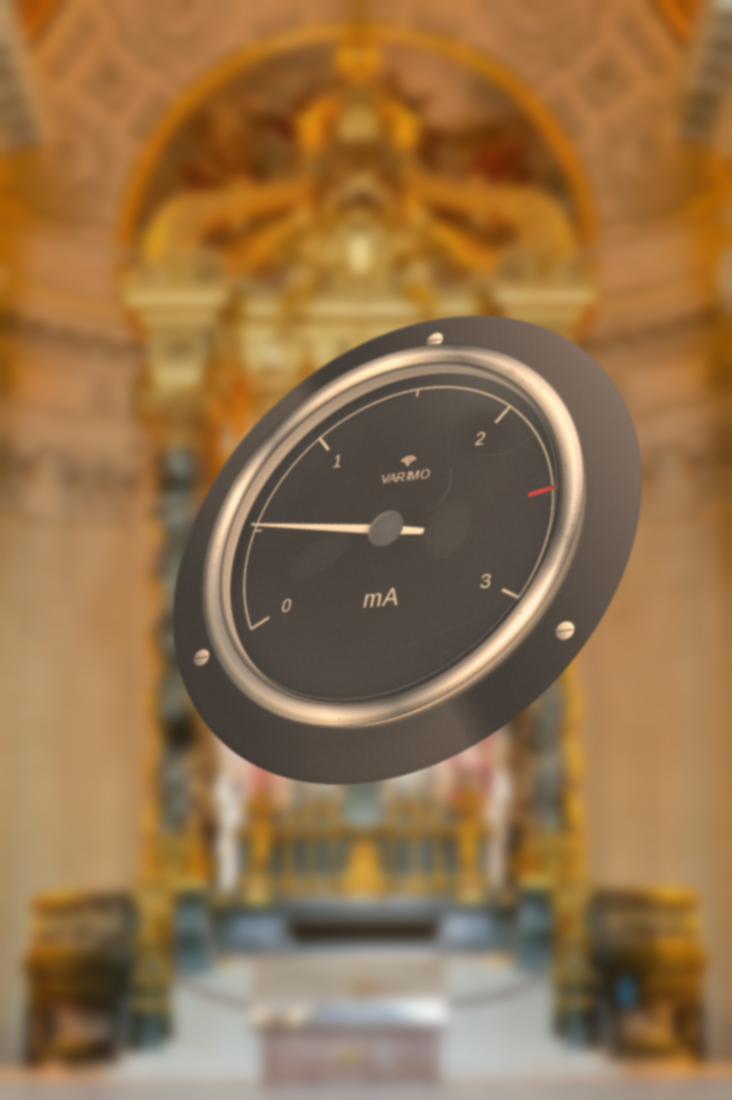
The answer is 0.5 mA
